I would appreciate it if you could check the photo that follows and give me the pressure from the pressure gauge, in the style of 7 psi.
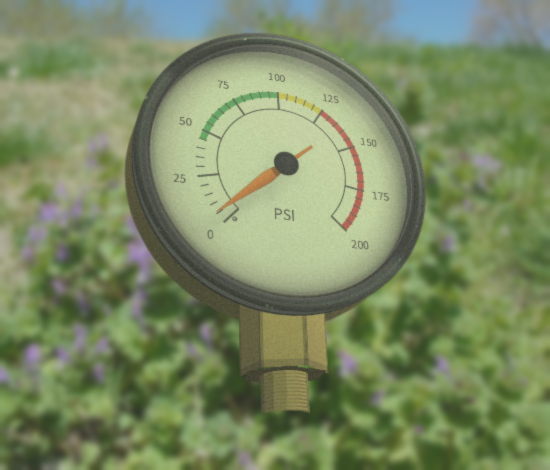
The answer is 5 psi
